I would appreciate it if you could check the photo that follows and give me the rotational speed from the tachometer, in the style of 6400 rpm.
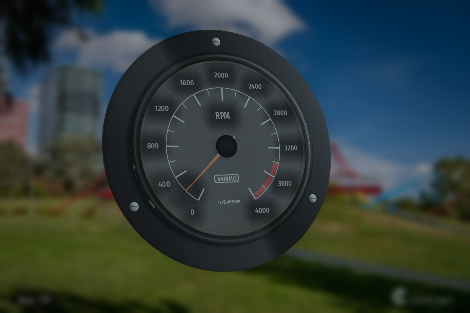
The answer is 200 rpm
